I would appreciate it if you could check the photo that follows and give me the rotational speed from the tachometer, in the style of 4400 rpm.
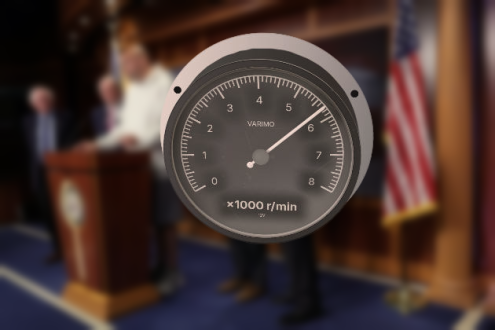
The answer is 5700 rpm
